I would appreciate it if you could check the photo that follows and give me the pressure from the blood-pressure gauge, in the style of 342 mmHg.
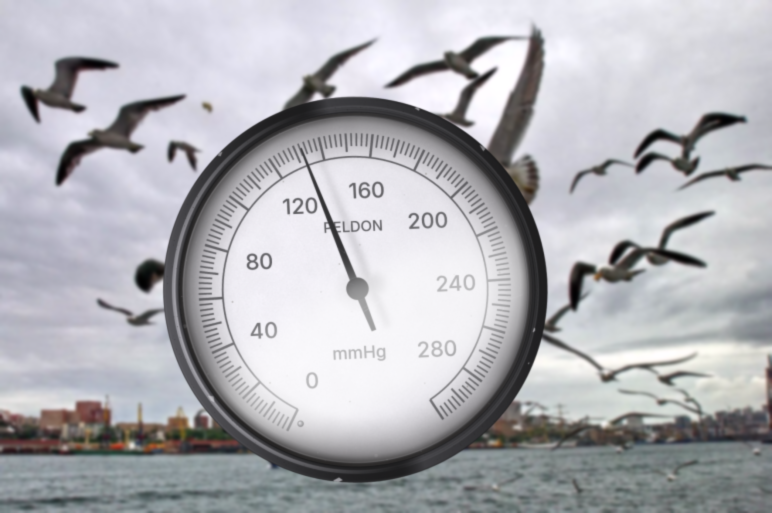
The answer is 132 mmHg
